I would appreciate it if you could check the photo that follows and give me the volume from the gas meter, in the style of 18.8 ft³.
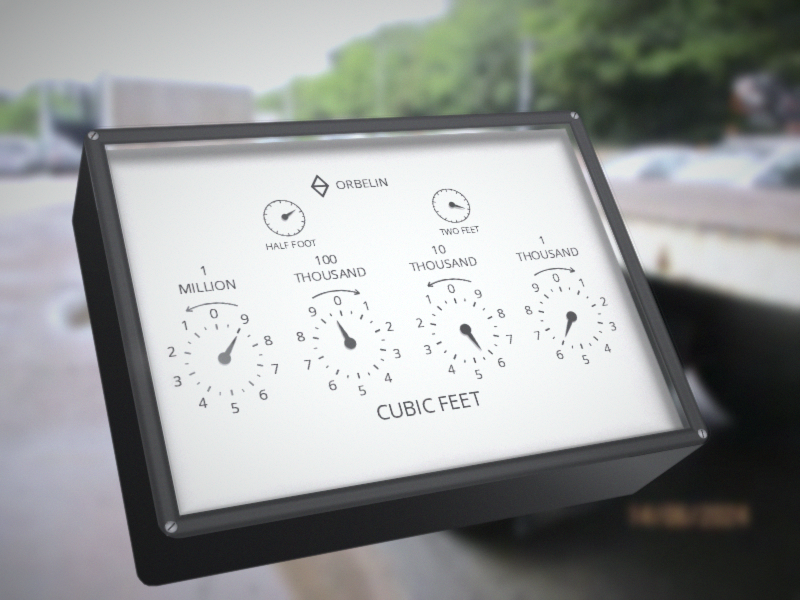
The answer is 895600 ft³
